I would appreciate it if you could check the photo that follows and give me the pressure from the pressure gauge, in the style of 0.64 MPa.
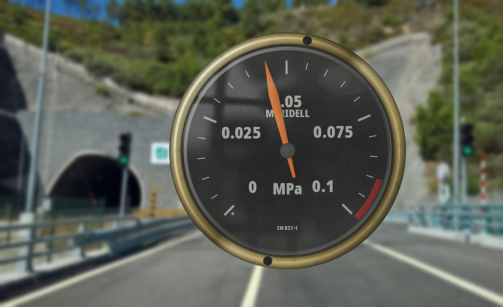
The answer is 0.045 MPa
